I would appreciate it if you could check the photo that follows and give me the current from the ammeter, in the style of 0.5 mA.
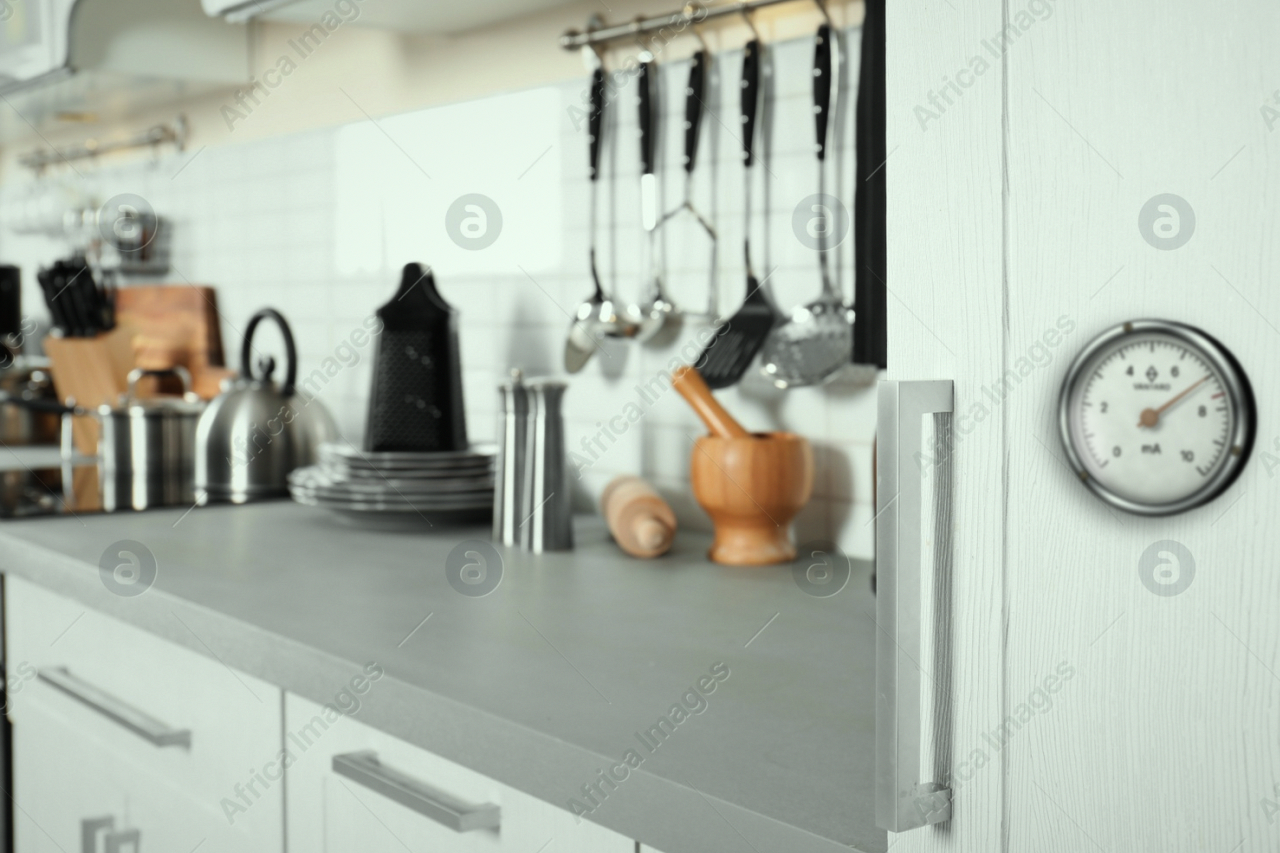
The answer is 7 mA
